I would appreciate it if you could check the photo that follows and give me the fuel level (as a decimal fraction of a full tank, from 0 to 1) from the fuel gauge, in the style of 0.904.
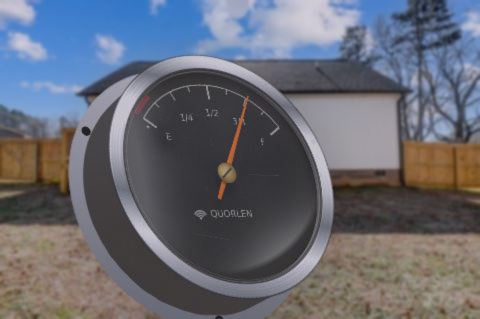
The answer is 0.75
